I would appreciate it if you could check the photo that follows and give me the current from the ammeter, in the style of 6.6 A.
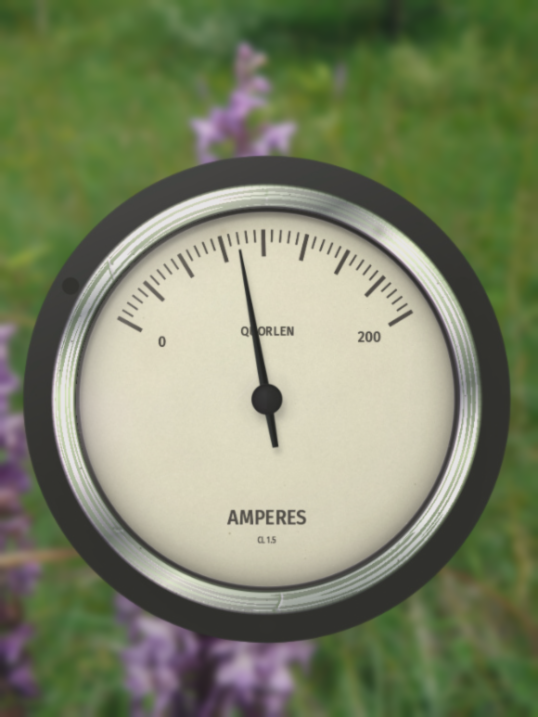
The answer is 85 A
